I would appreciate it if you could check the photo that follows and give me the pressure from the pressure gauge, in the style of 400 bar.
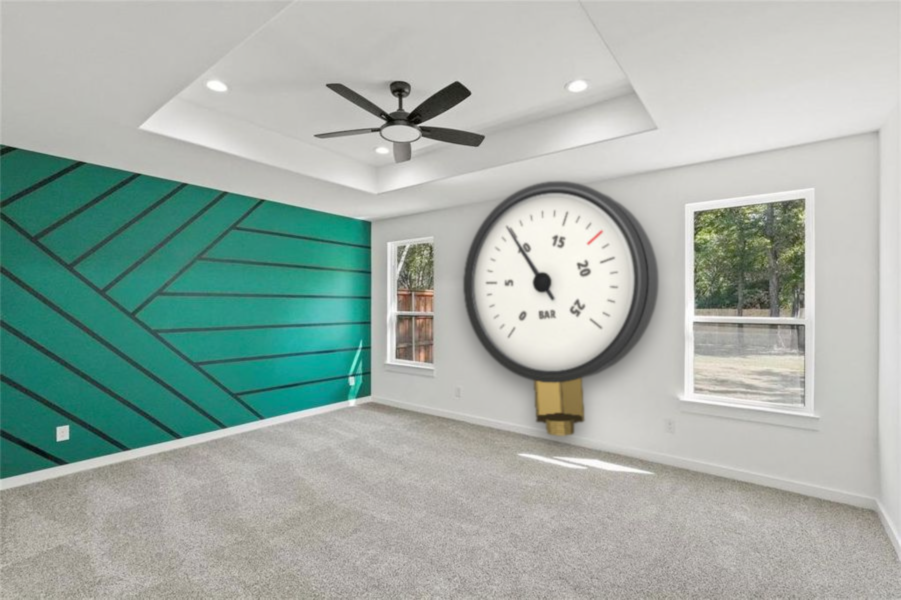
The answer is 10 bar
